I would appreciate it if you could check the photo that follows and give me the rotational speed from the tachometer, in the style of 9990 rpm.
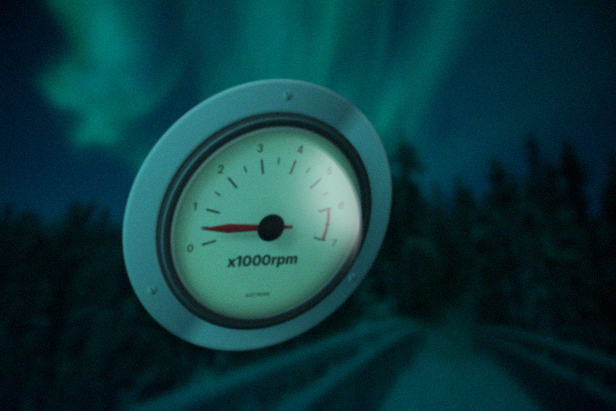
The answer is 500 rpm
